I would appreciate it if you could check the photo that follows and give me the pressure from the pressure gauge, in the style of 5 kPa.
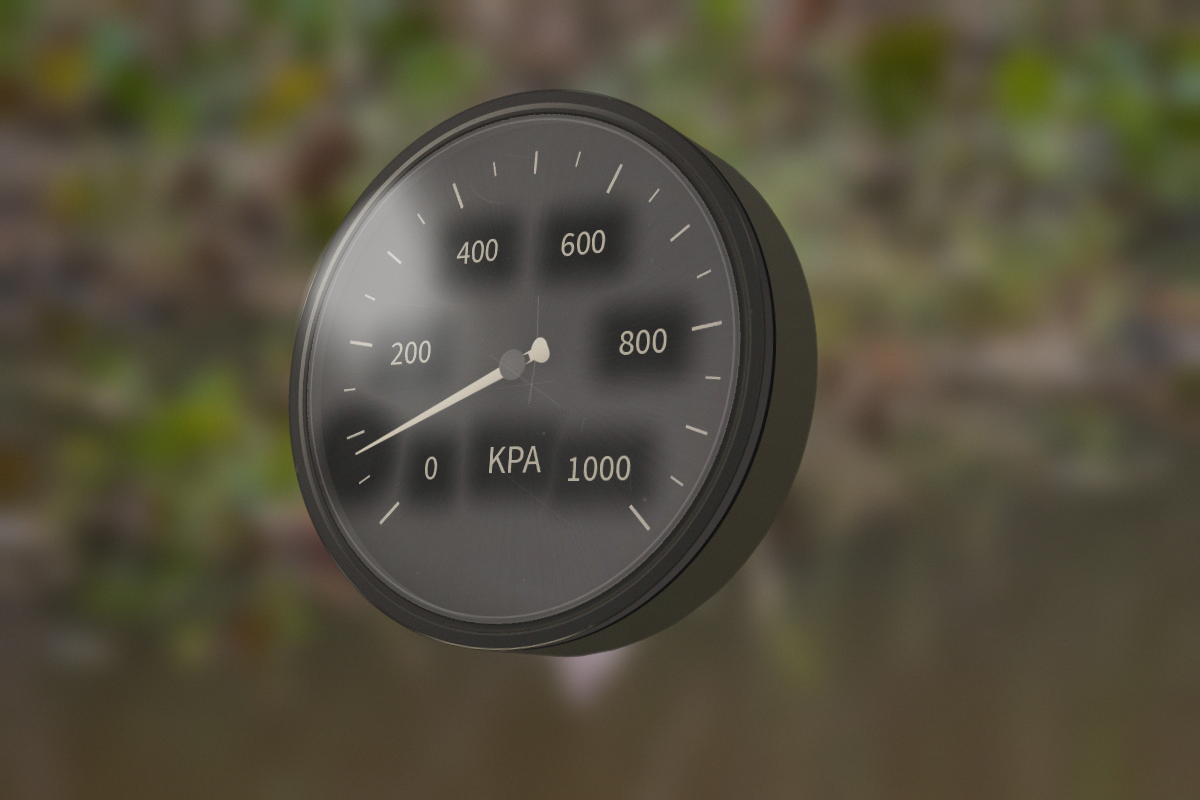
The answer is 75 kPa
